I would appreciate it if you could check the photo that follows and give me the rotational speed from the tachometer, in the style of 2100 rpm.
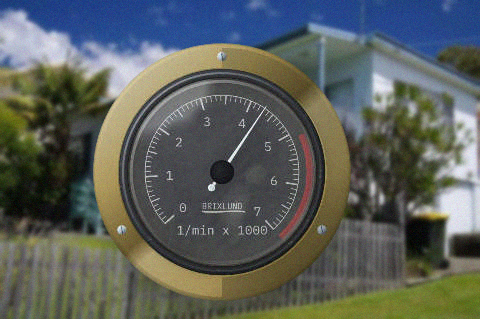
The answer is 4300 rpm
